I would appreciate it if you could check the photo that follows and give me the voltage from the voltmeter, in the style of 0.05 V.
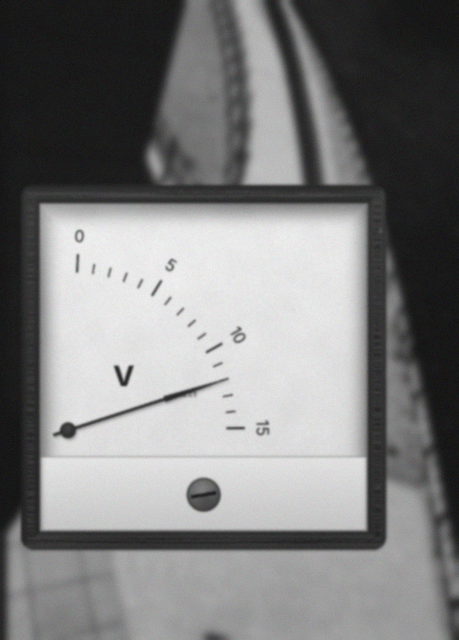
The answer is 12 V
